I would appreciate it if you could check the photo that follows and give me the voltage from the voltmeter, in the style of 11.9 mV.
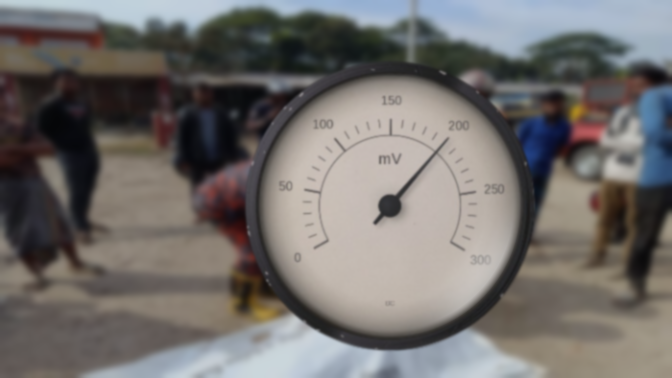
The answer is 200 mV
